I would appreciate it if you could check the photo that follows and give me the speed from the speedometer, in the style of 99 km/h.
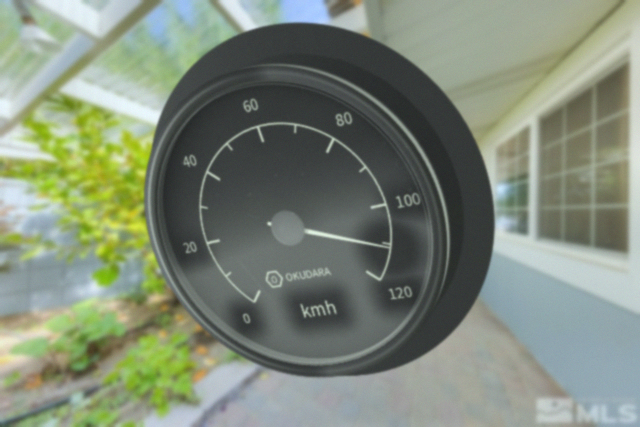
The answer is 110 km/h
